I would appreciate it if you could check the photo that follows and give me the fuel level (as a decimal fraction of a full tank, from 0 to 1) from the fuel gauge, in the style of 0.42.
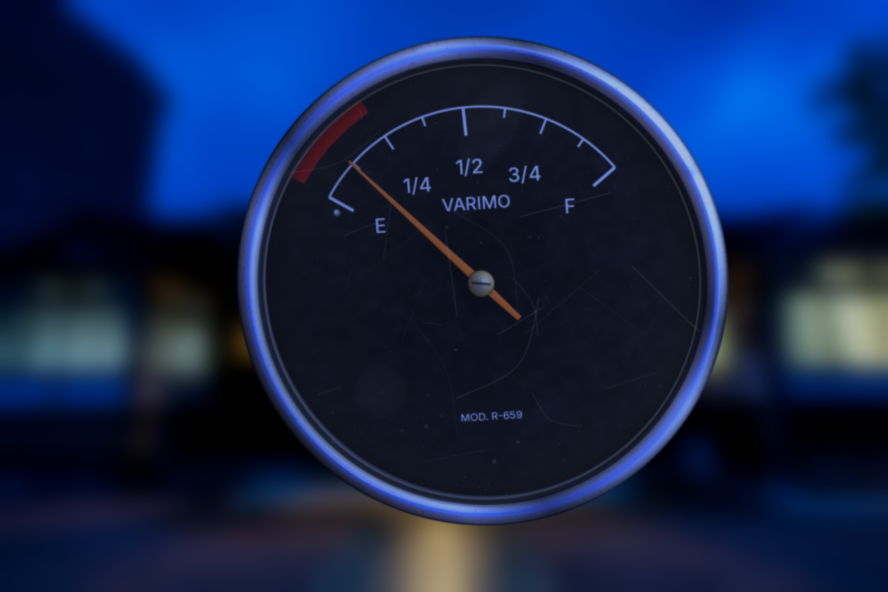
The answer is 0.125
